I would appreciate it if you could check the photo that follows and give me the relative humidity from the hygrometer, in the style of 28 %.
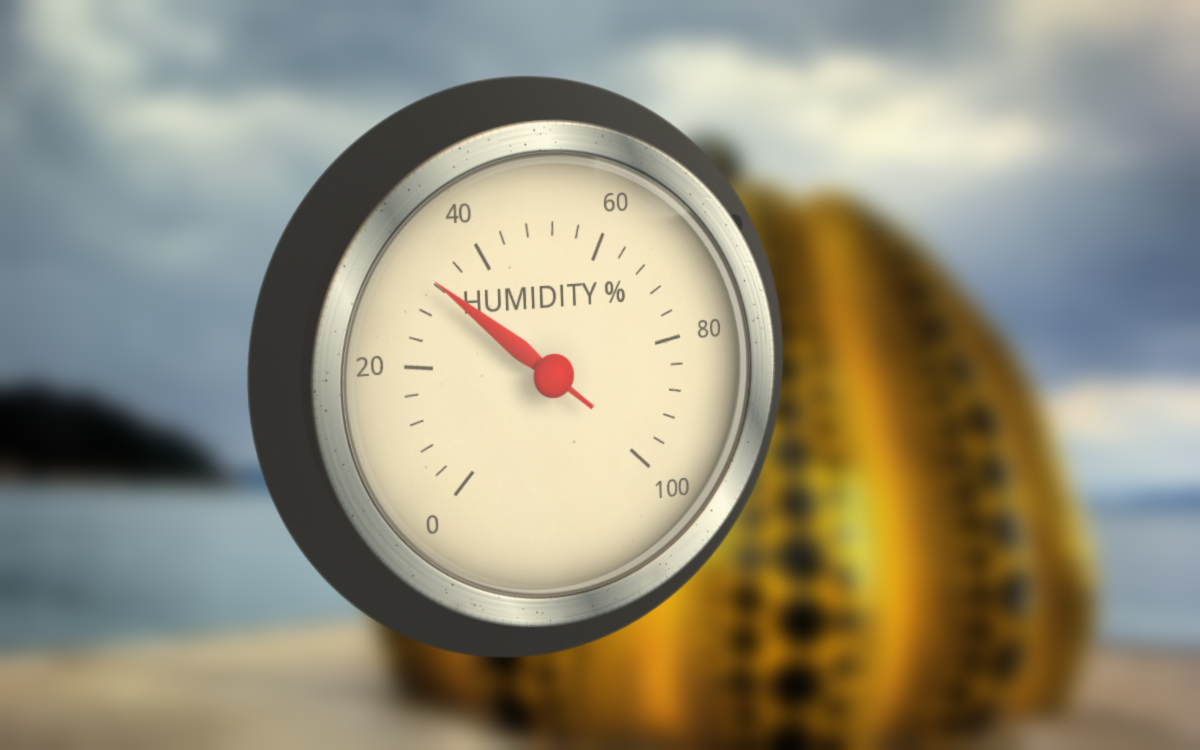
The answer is 32 %
